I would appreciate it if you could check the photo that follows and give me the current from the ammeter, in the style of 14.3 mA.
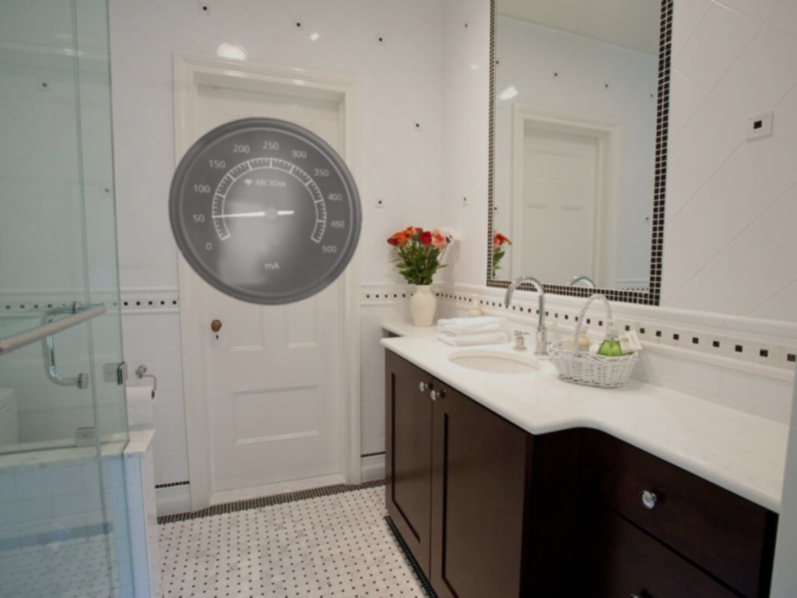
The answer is 50 mA
